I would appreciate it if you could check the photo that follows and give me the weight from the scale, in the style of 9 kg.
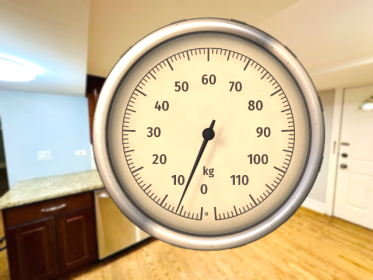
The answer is 6 kg
